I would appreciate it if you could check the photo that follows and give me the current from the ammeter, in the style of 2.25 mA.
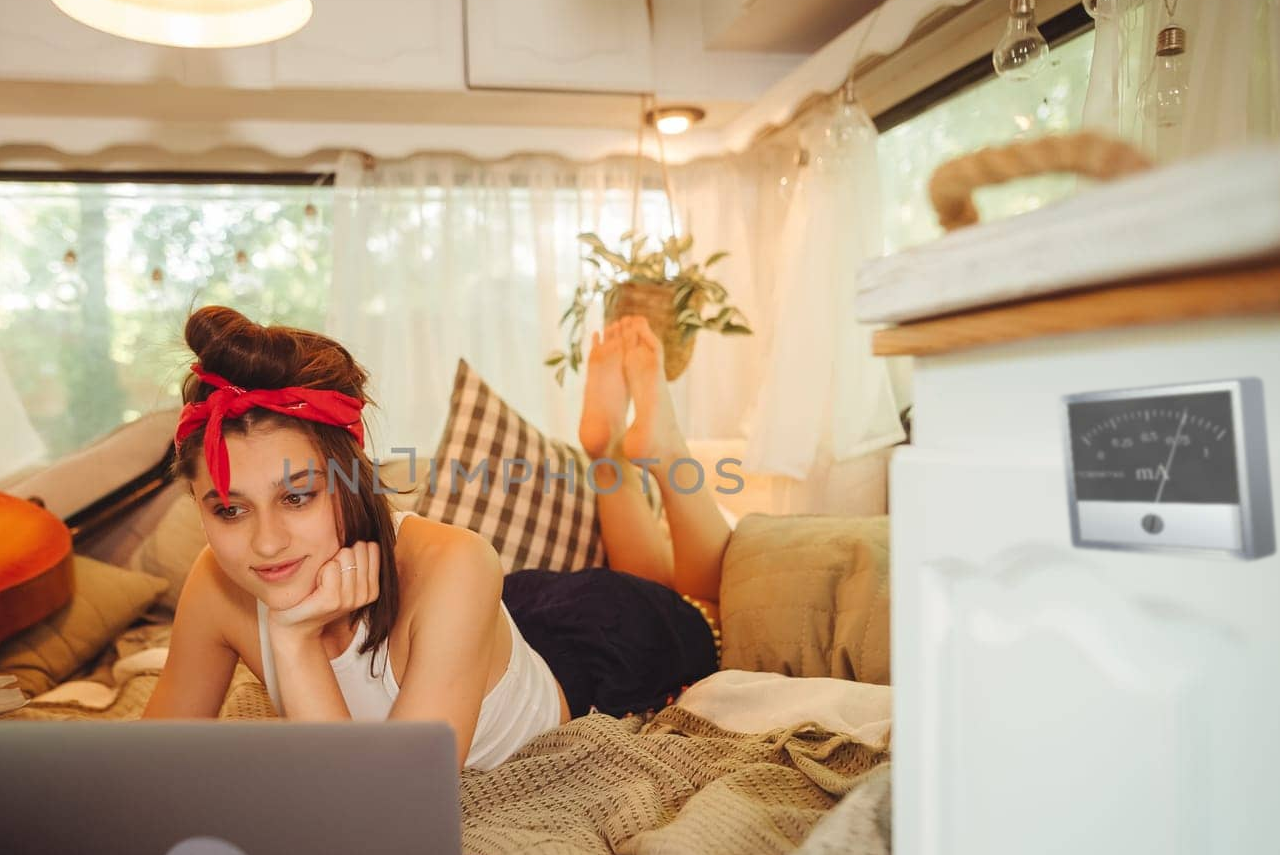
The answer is 0.75 mA
